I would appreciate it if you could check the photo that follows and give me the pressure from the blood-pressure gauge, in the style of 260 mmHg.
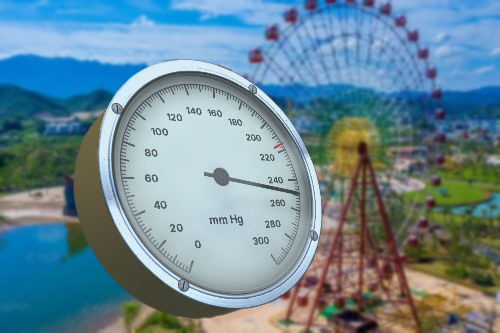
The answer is 250 mmHg
